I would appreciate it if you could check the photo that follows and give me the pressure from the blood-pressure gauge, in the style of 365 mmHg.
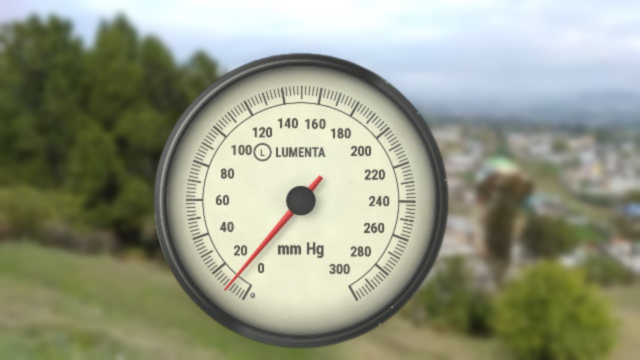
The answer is 10 mmHg
